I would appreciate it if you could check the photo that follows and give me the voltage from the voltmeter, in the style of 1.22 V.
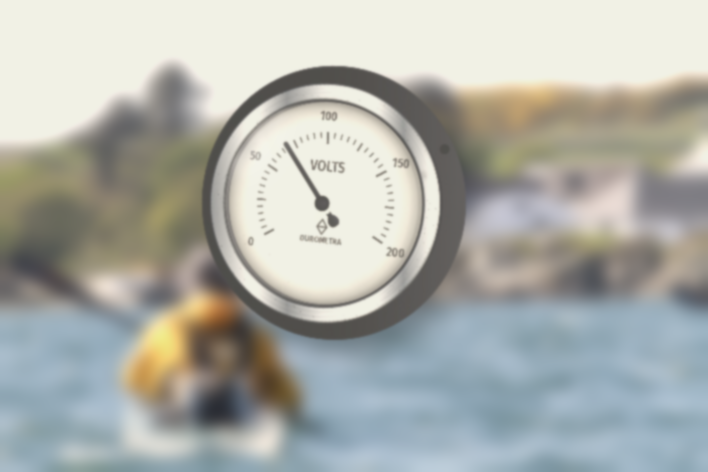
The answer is 70 V
